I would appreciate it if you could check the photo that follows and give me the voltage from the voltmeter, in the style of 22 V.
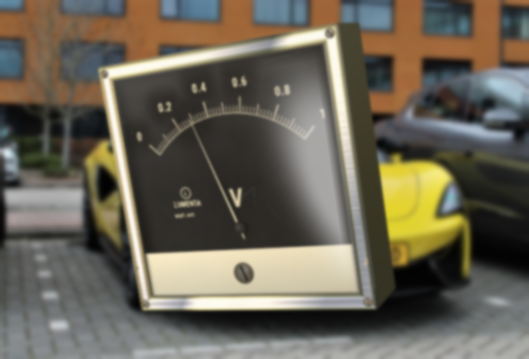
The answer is 0.3 V
